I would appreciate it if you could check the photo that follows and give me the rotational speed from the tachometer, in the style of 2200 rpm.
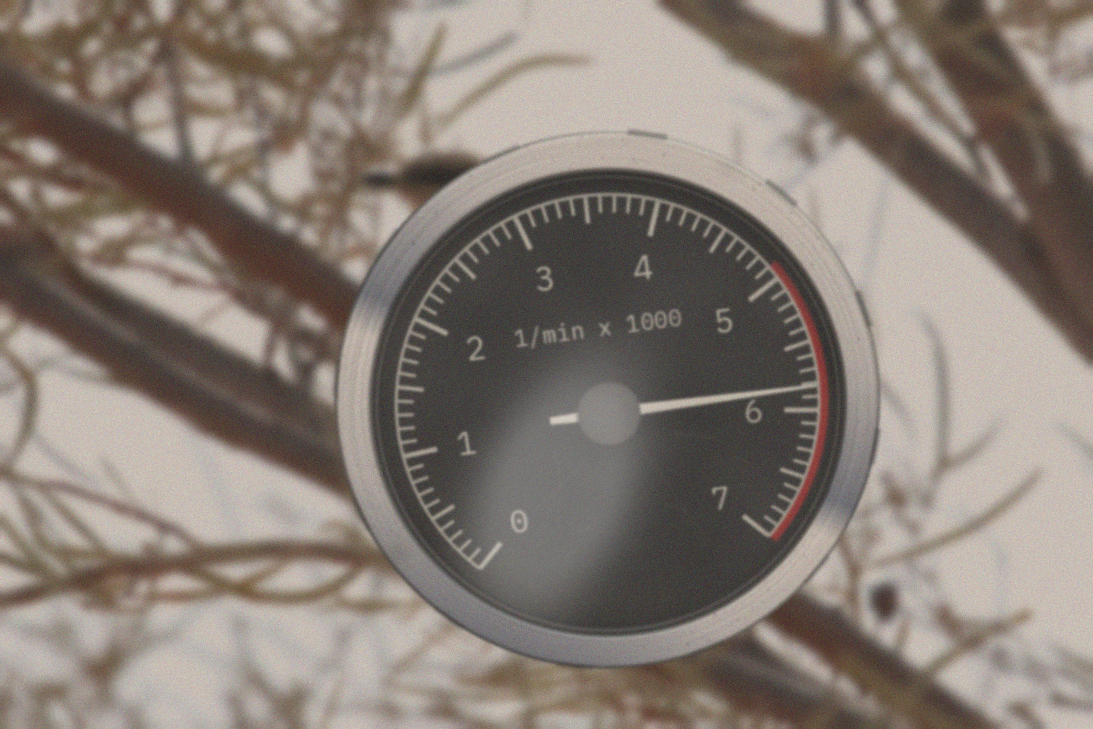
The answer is 5800 rpm
